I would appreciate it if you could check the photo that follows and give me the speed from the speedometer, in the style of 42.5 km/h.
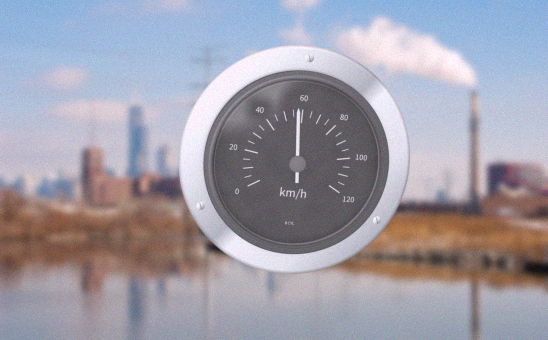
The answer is 57.5 km/h
